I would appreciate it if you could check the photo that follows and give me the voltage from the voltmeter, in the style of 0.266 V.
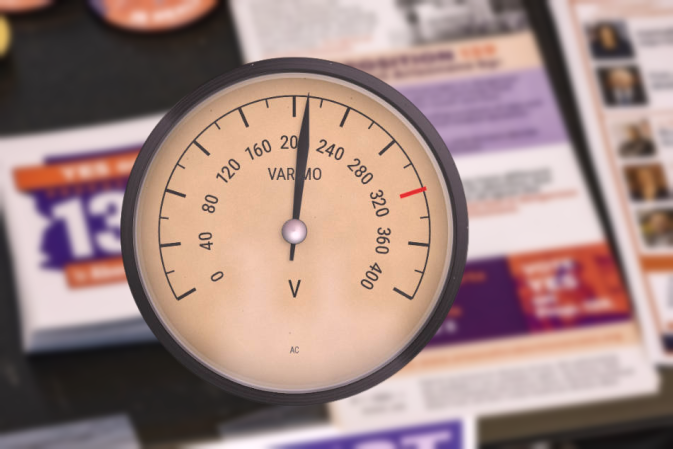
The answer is 210 V
